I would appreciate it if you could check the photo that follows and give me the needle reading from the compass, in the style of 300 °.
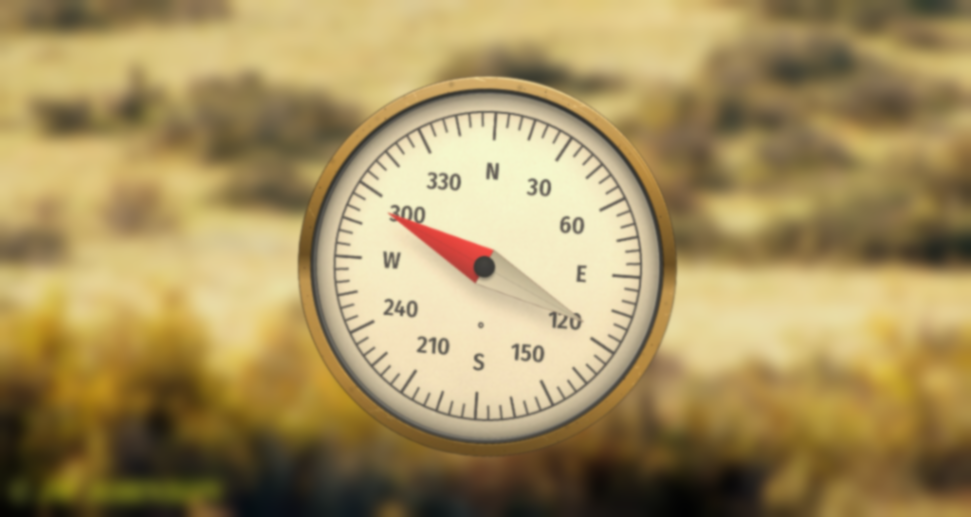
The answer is 295 °
